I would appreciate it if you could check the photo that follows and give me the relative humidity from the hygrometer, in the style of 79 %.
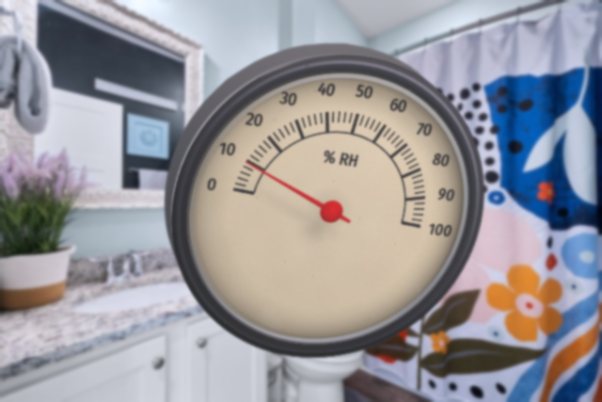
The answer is 10 %
